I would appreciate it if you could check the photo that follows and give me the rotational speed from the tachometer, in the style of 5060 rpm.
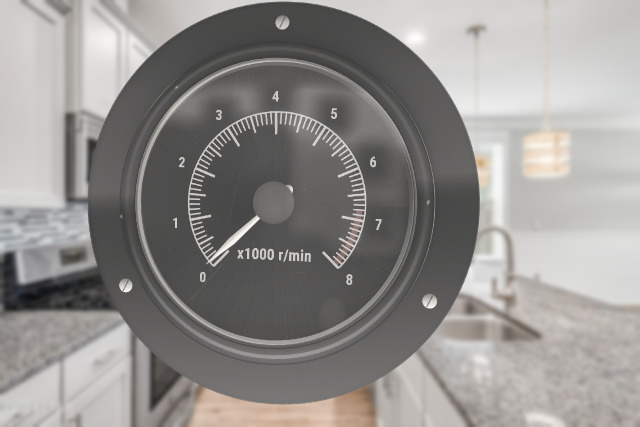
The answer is 100 rpm
